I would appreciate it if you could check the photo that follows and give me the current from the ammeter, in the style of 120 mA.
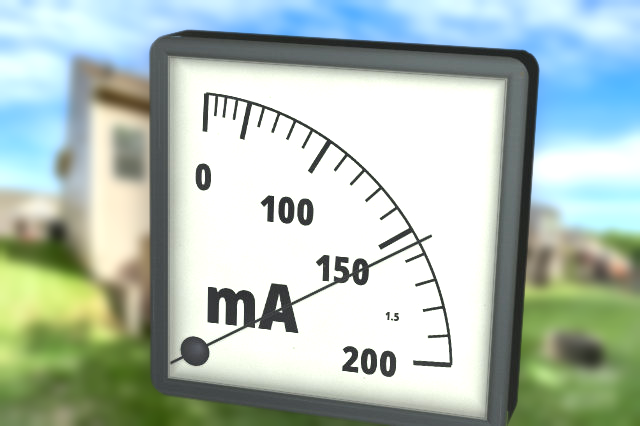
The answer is 155 mA
